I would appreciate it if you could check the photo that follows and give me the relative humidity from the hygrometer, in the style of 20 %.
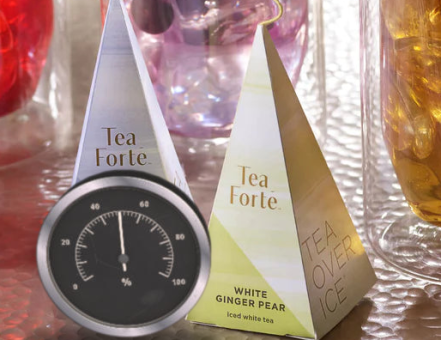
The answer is 50 %
